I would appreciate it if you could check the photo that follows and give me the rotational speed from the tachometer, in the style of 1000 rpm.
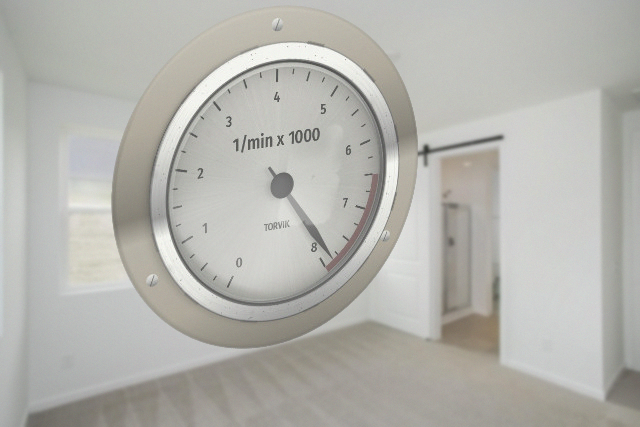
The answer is 7875 rpm
